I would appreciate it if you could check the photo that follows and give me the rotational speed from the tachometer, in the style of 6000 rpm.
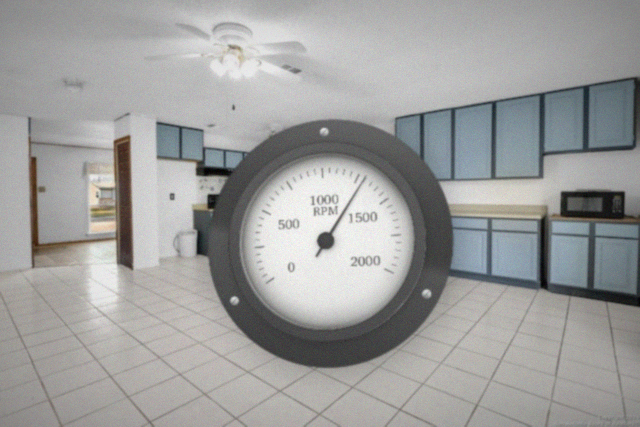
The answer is 1300 rpm
